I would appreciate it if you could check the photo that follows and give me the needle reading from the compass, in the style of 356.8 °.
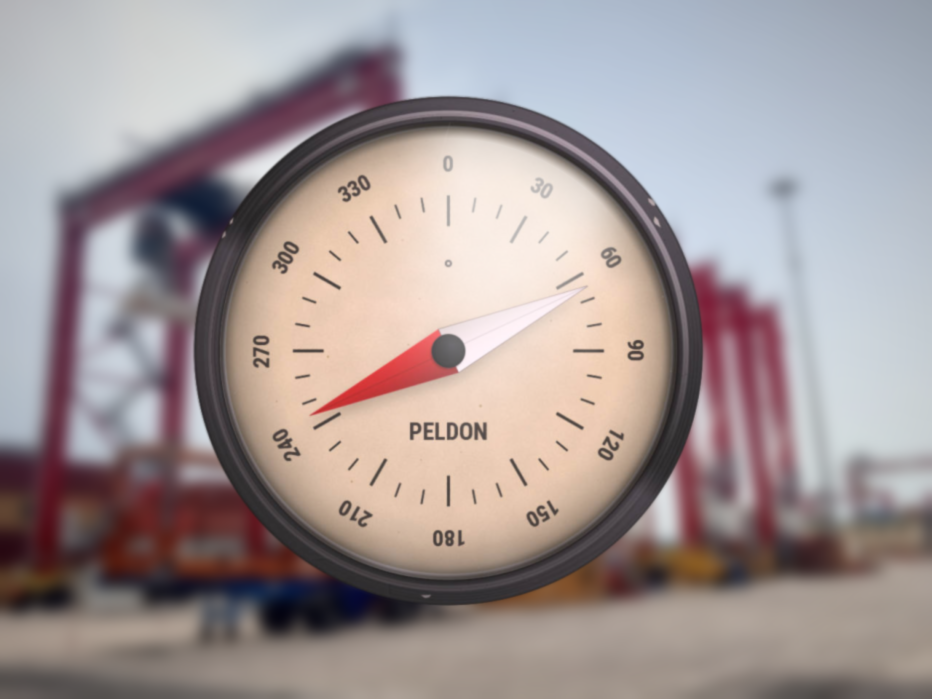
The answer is 245 °
